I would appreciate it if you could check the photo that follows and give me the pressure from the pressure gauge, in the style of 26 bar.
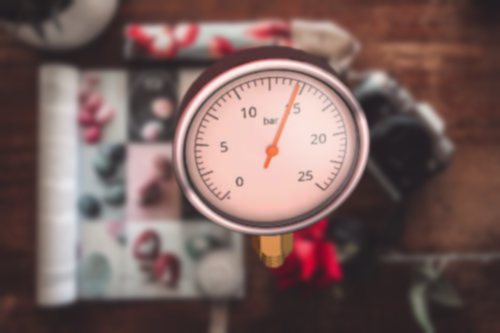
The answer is 14.5 bar
